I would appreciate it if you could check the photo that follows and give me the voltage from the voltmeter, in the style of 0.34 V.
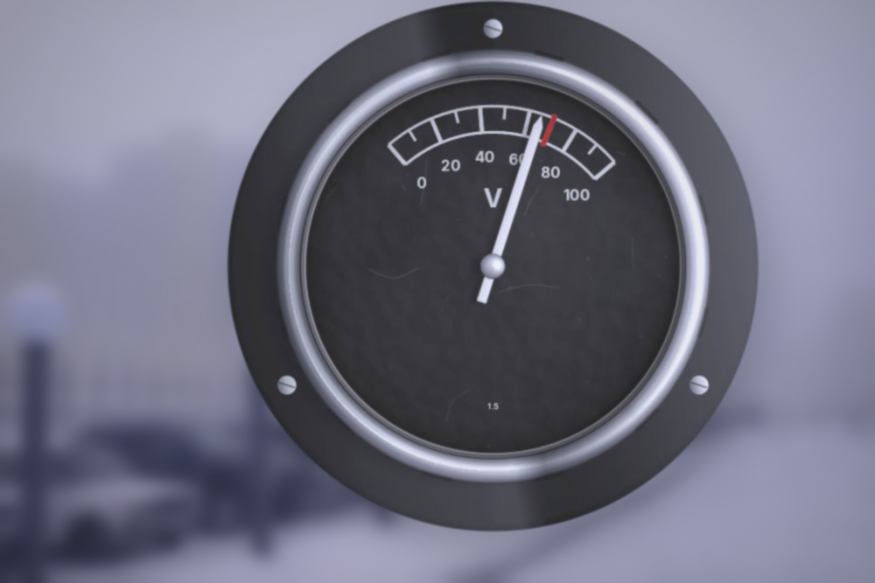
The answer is 65 V
